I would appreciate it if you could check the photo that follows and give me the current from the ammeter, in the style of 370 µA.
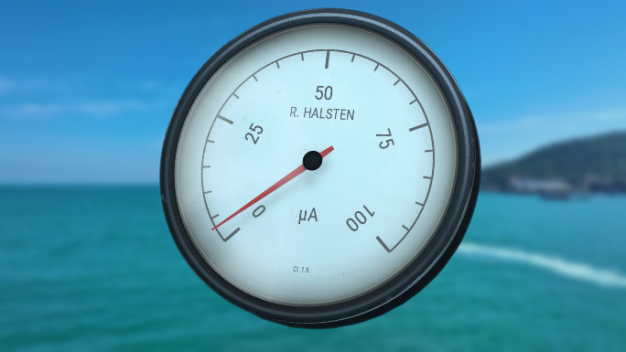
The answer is 2.5 µA
